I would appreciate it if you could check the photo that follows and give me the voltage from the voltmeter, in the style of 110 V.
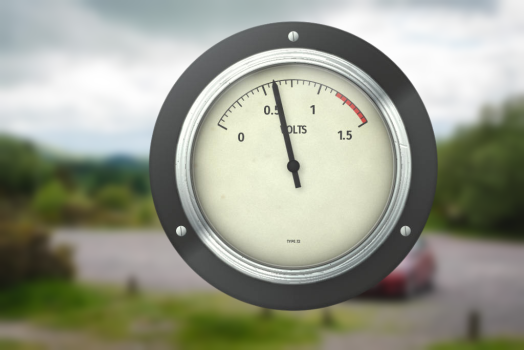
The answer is 0.6 V
